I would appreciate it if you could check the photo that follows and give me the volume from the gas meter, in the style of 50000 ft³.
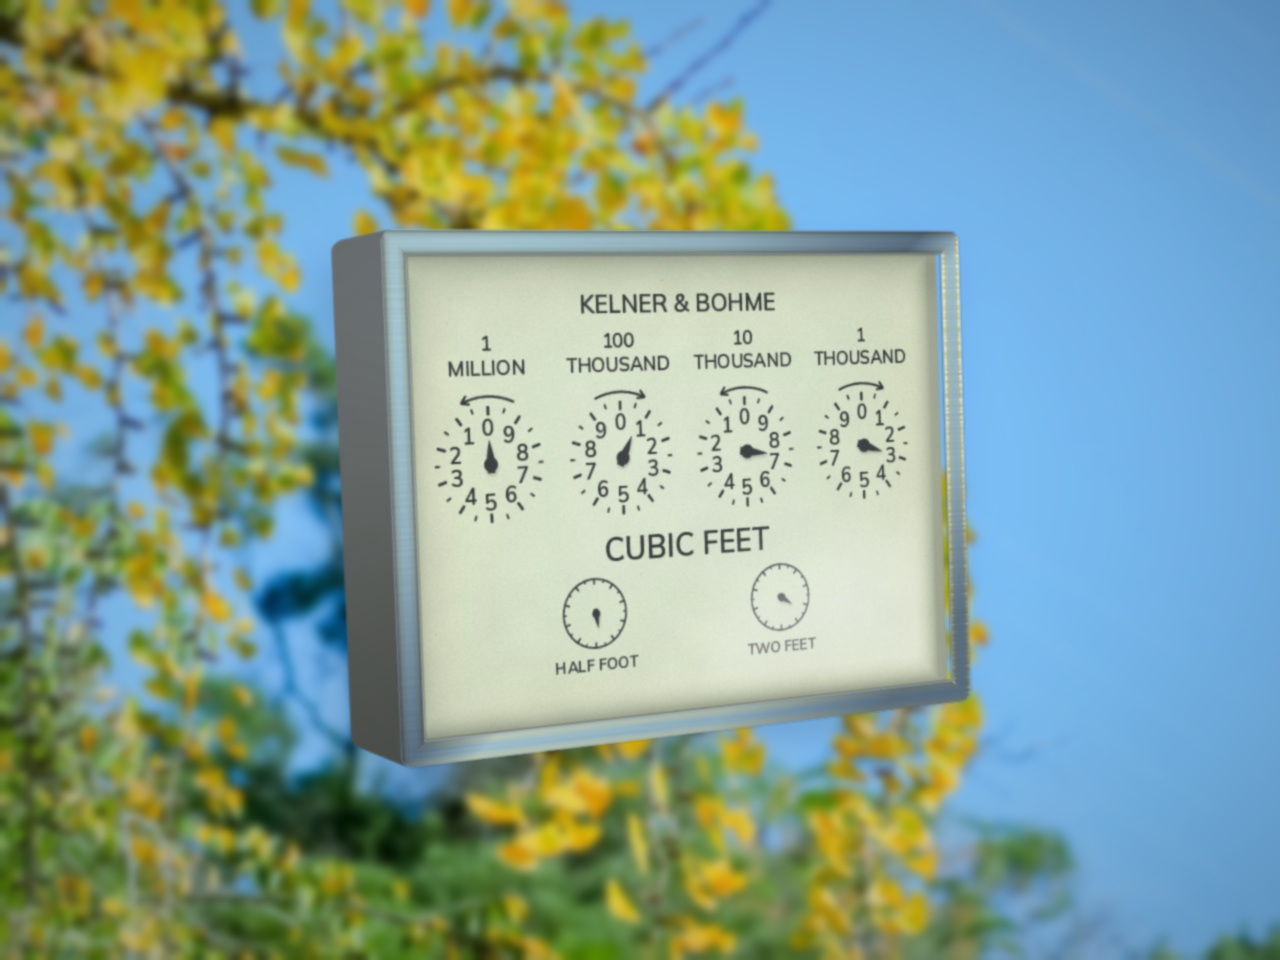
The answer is 7300 ft³
